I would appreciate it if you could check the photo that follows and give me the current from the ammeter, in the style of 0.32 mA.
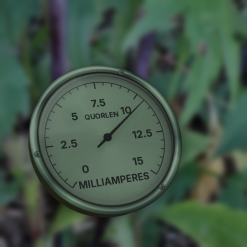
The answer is 10.5 mA
